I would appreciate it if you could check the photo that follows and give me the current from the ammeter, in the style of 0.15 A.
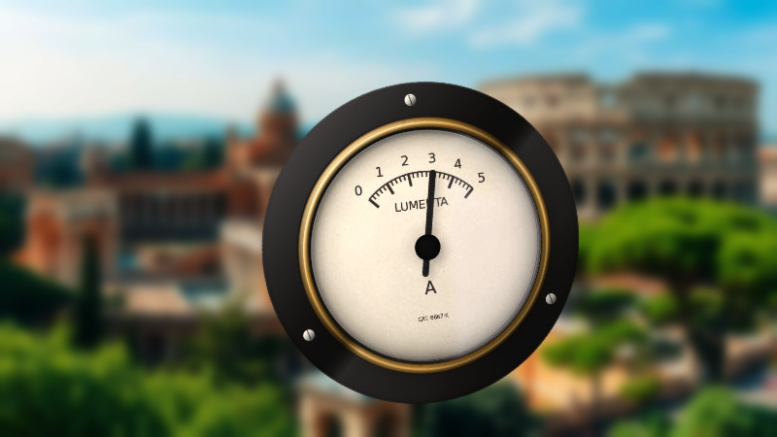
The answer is 3 A
